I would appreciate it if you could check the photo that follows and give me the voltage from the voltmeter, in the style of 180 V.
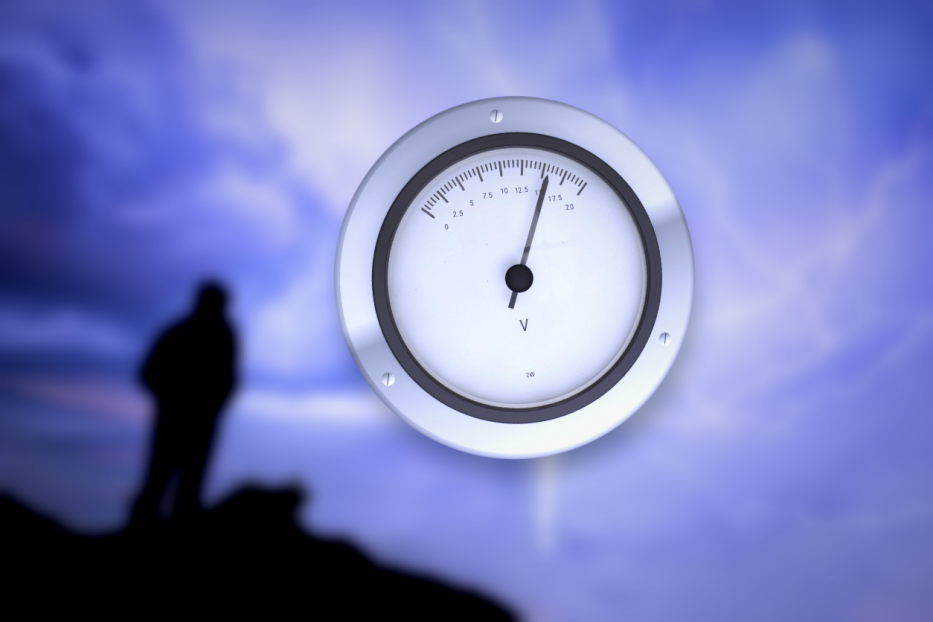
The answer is 15.5 V
